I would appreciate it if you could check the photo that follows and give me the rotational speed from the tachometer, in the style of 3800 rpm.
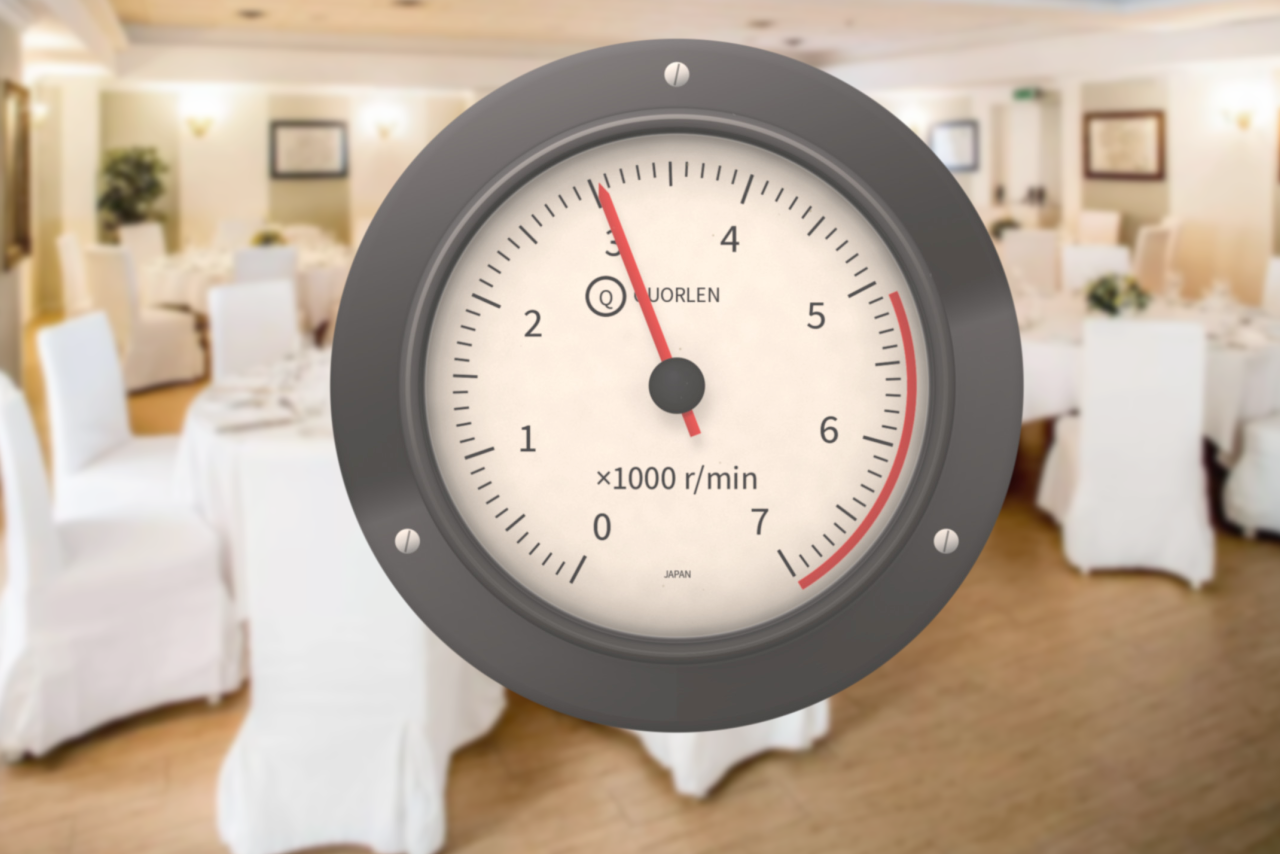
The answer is 3050 rpm
